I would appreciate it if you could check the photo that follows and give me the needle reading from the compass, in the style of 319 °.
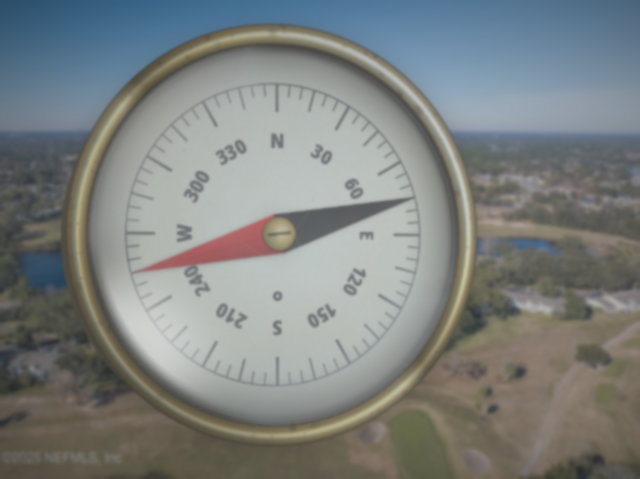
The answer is 255 °
